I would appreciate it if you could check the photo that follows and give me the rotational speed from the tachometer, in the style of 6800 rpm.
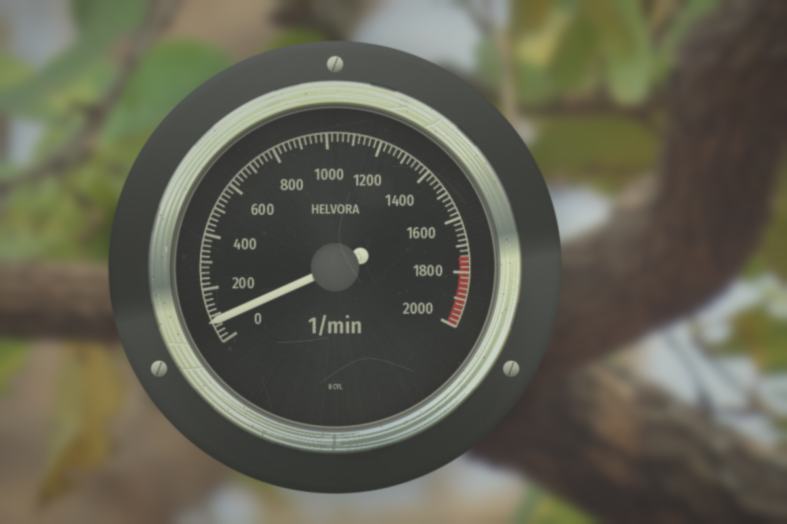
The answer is 80 rpm
